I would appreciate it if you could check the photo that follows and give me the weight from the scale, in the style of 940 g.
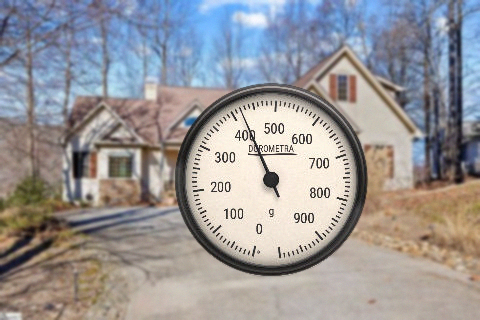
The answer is 420 g
